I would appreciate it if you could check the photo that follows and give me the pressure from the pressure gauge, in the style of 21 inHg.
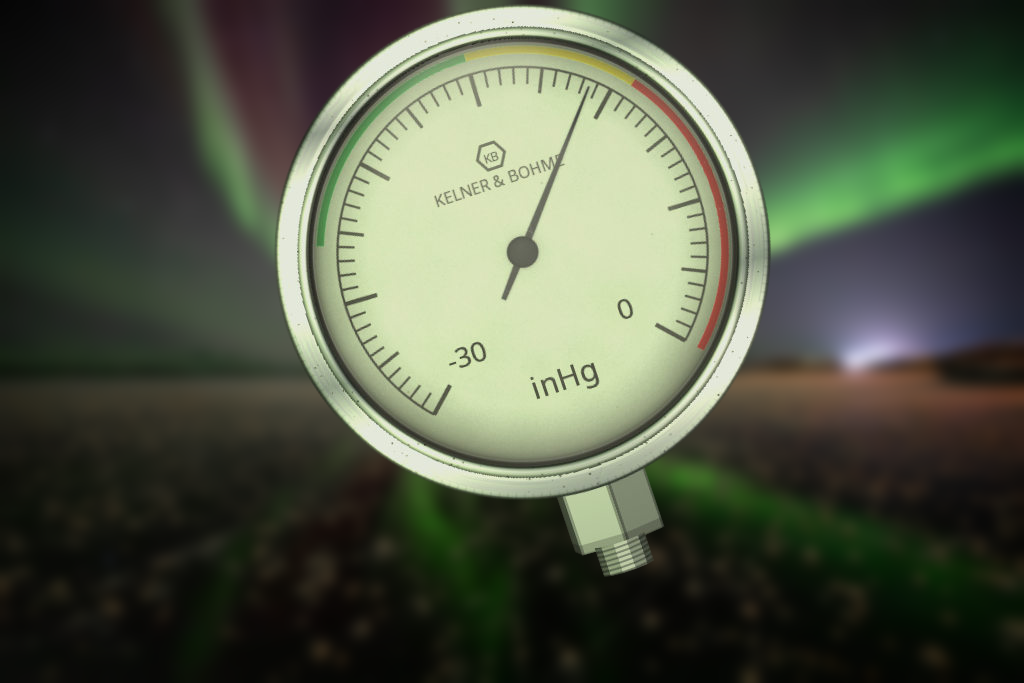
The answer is -10.75 inHg
